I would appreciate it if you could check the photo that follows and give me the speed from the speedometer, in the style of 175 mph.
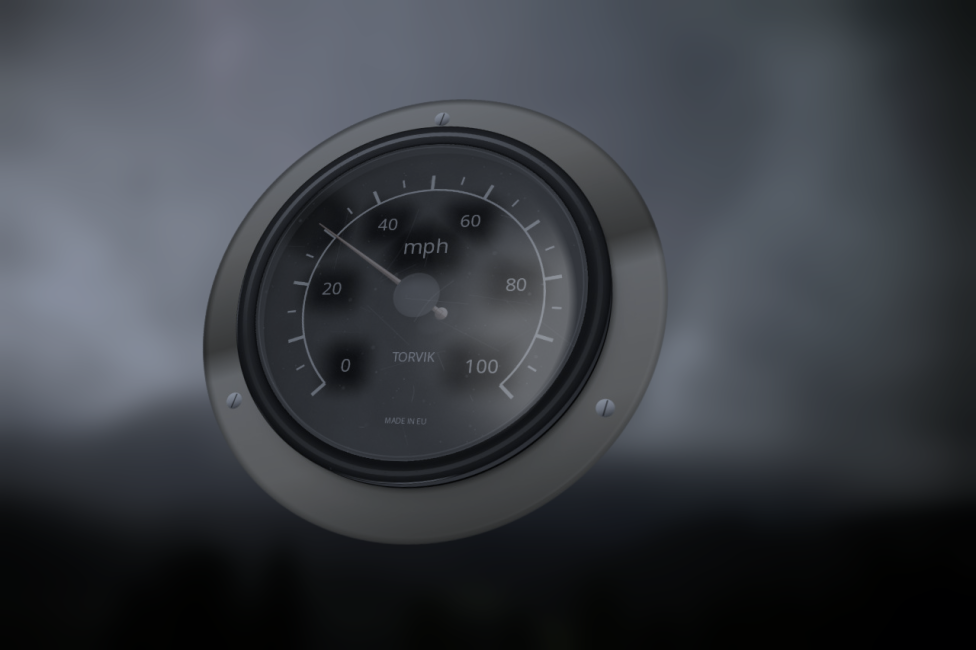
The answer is 30 mph
